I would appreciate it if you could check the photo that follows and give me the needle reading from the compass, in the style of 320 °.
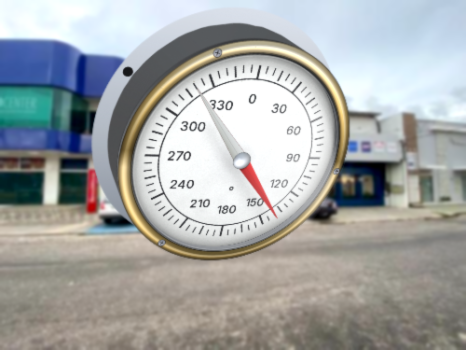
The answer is 140 °
